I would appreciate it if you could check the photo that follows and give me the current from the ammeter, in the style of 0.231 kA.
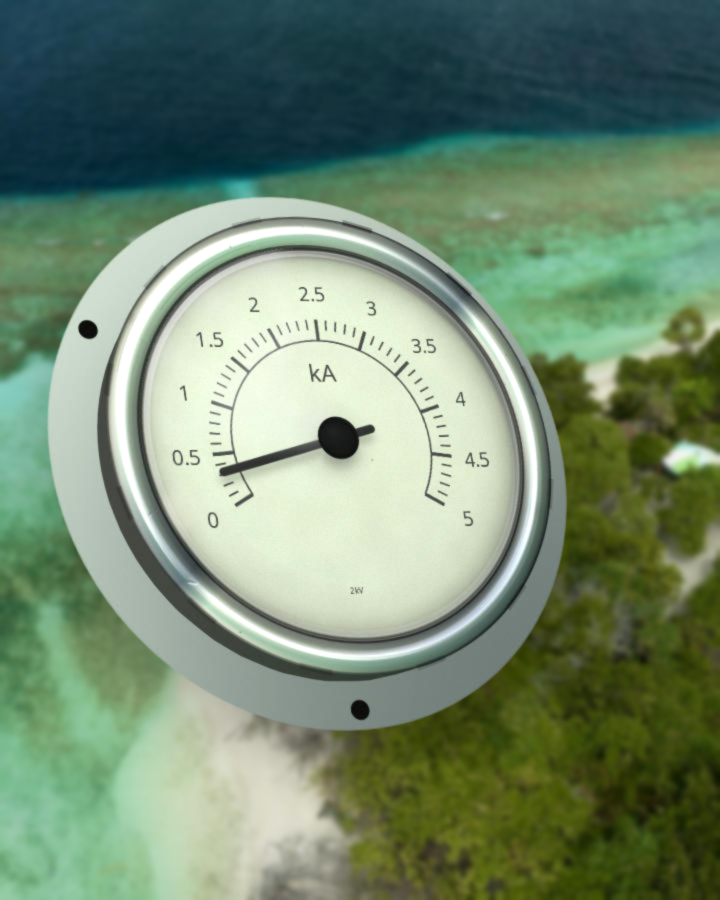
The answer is 0.3 kA
